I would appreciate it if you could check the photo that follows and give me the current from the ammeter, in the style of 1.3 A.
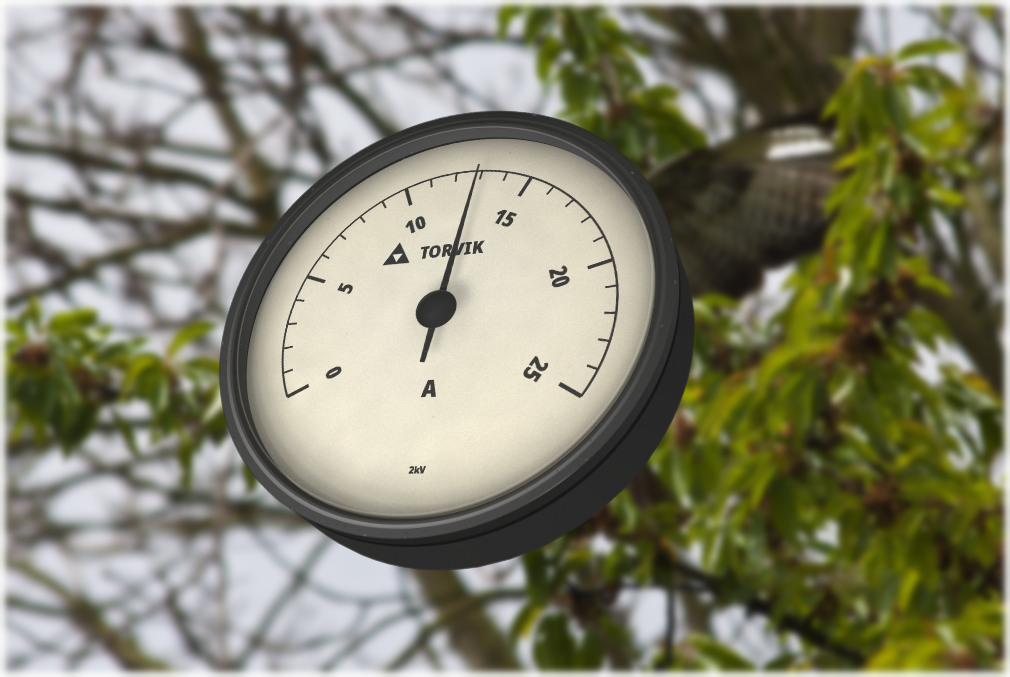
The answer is 13 A
